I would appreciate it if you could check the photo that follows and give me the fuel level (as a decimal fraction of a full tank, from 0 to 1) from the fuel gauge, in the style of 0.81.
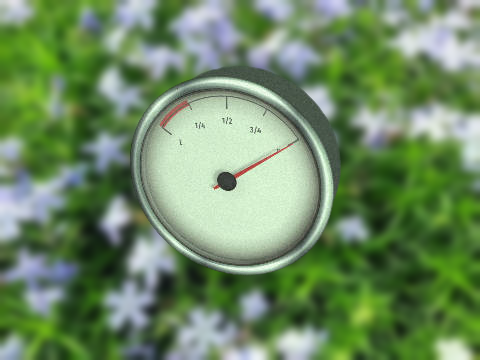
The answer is 1
